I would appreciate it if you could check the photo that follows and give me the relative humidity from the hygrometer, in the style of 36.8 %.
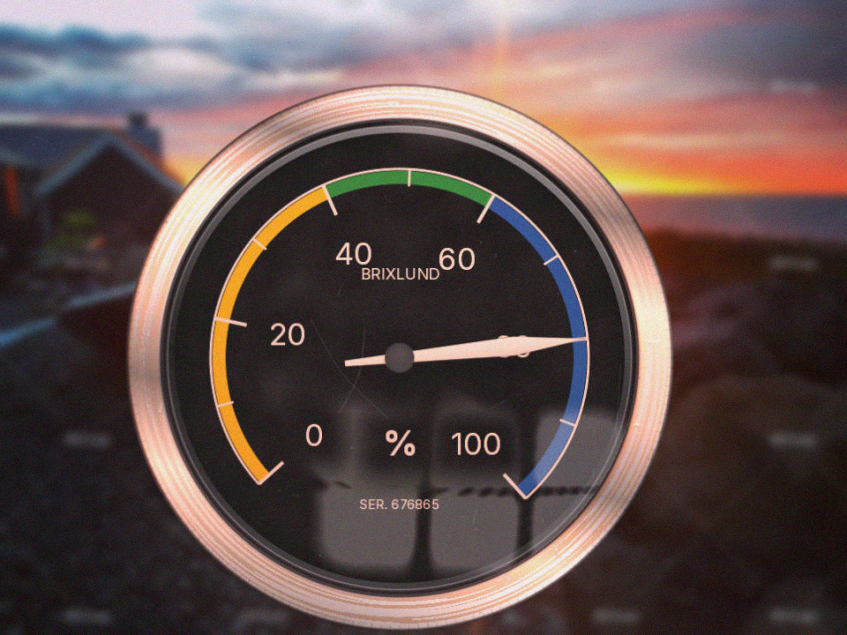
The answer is 80 %
